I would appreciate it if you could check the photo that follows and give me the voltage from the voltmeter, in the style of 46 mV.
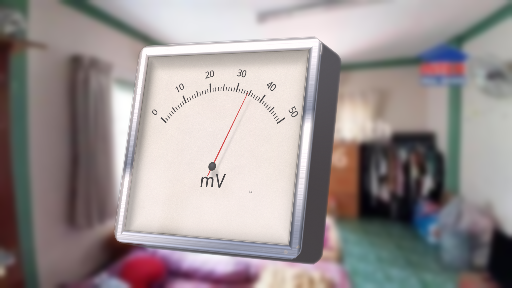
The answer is 35 mV
